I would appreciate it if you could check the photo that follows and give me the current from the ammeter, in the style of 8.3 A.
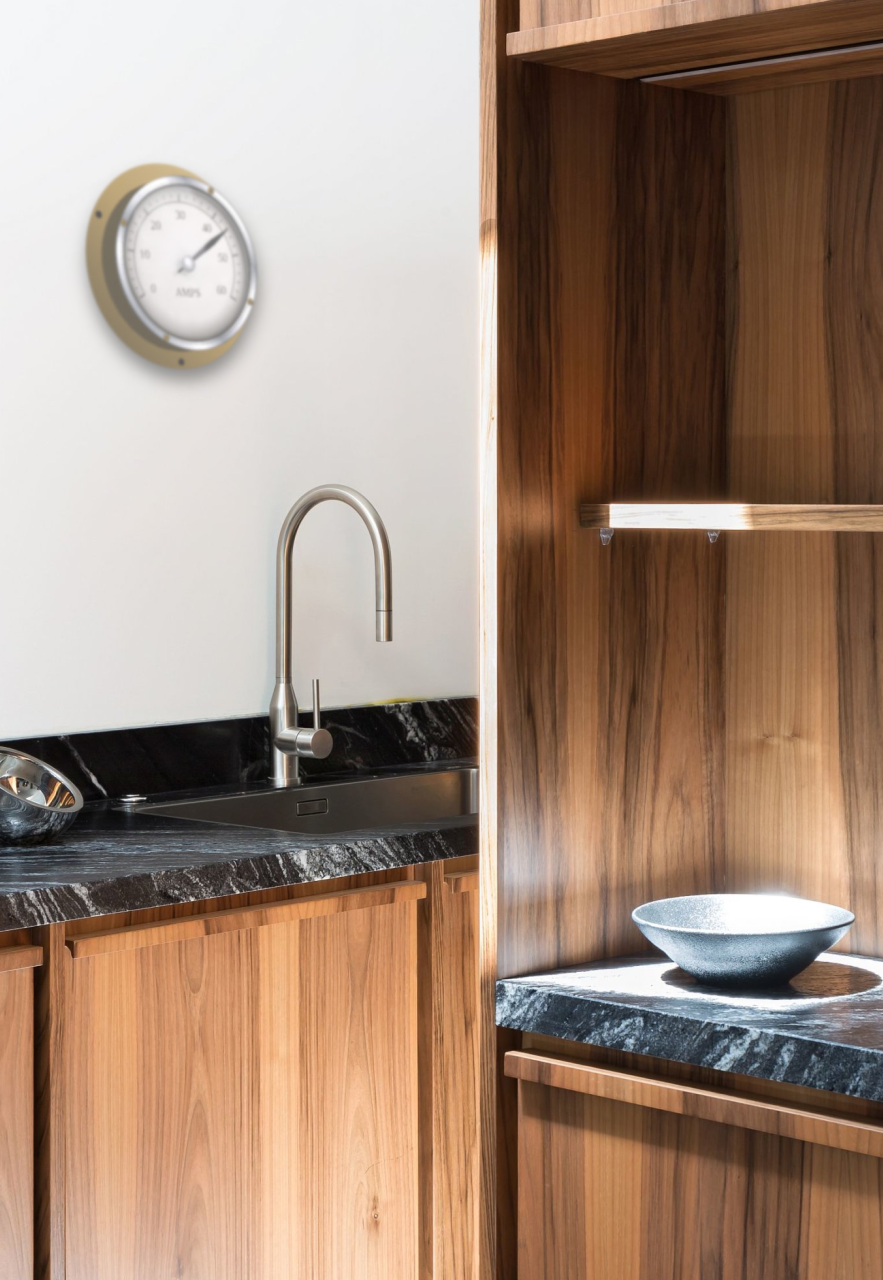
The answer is 44 A
